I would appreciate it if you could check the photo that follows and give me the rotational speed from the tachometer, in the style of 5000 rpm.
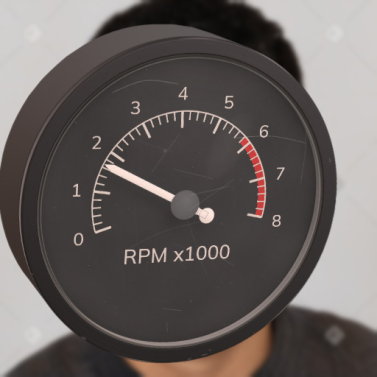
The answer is 1700 rpm
